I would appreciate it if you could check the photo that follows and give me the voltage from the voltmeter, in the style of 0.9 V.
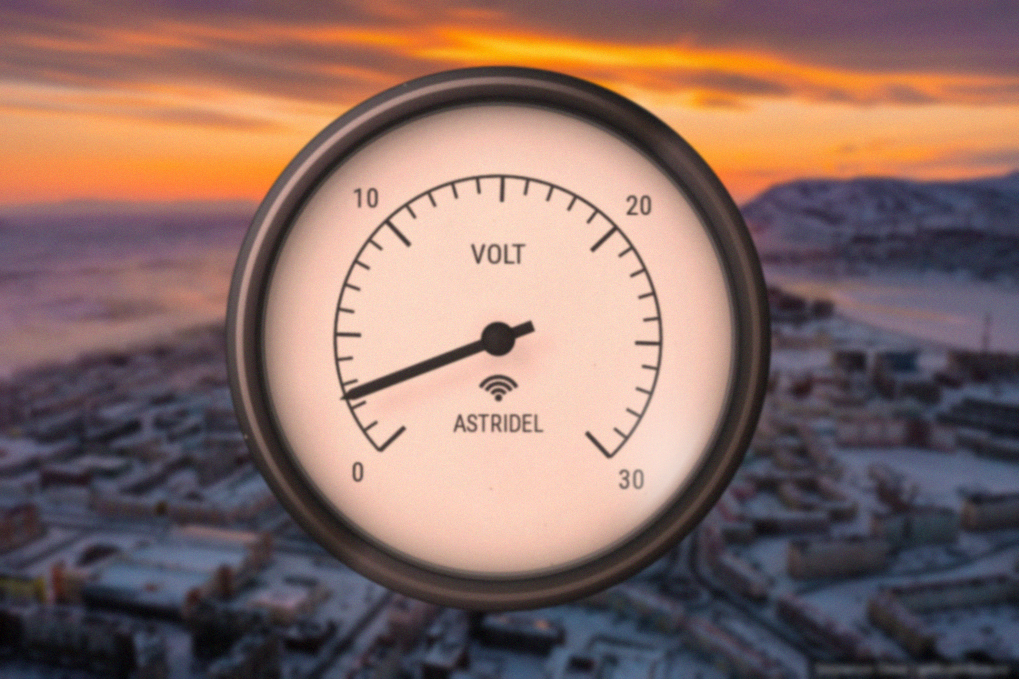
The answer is 2.5 V
